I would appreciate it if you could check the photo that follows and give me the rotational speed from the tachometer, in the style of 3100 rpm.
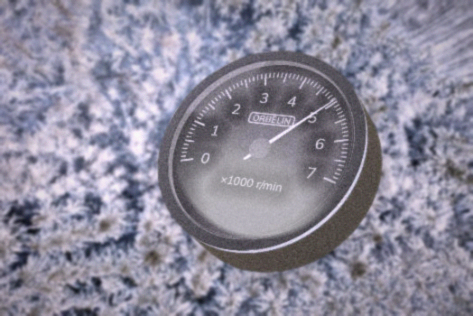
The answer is 5000 rpm
